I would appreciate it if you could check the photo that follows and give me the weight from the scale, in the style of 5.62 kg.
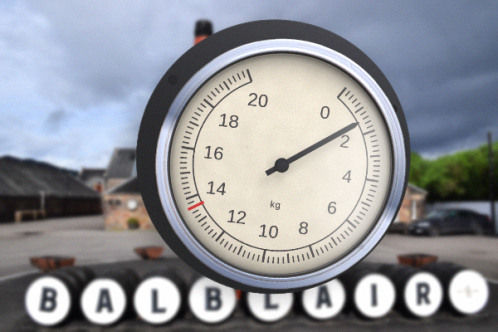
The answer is 1.4 kg
